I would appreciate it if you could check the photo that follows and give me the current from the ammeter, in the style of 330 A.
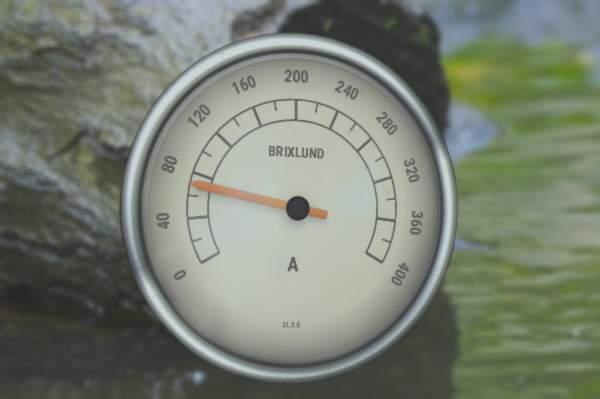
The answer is 70 A
